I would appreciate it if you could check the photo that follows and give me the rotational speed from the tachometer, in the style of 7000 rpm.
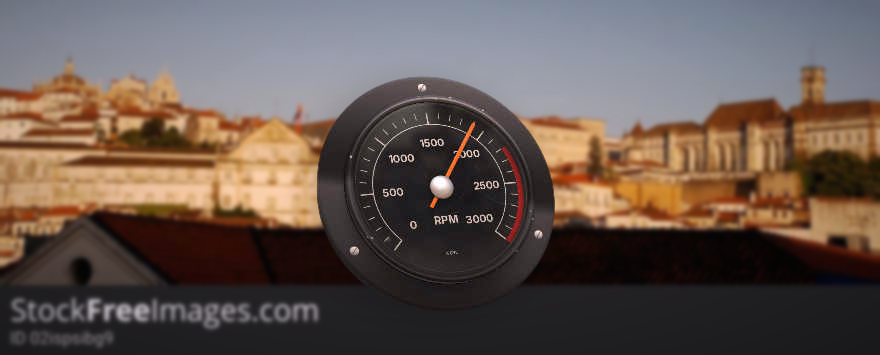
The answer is 1900 rpm
